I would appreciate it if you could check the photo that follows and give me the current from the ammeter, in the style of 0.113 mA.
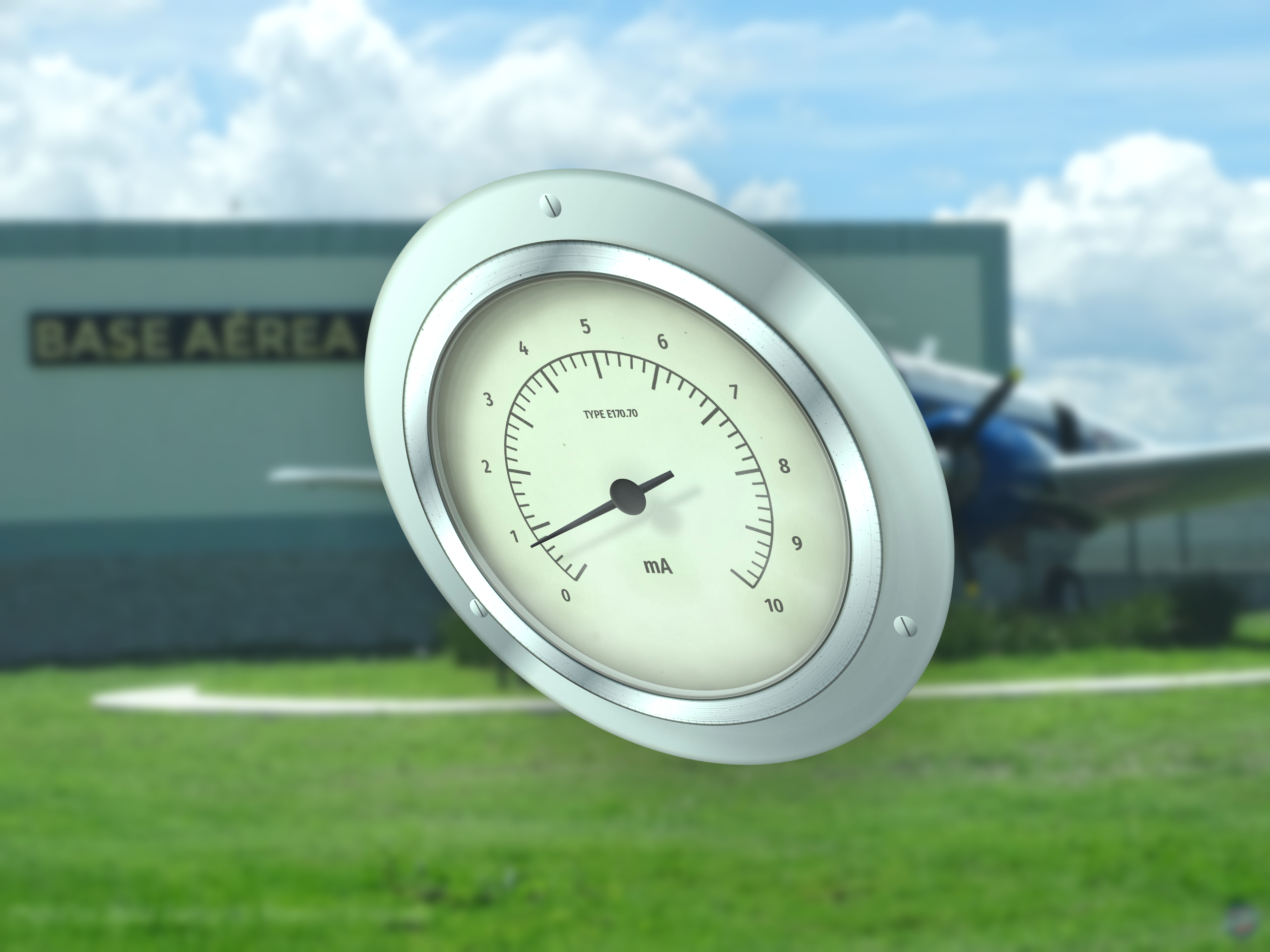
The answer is 0.8 mA
